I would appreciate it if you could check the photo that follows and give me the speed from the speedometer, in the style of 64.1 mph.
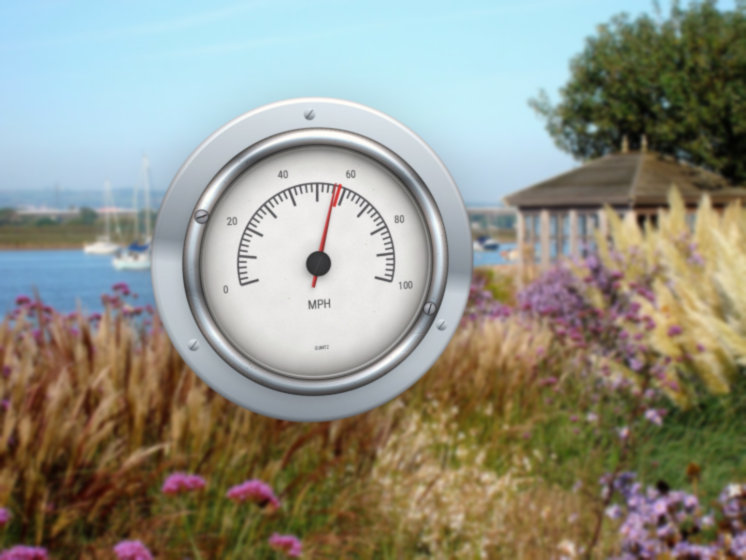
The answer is 56 mph
